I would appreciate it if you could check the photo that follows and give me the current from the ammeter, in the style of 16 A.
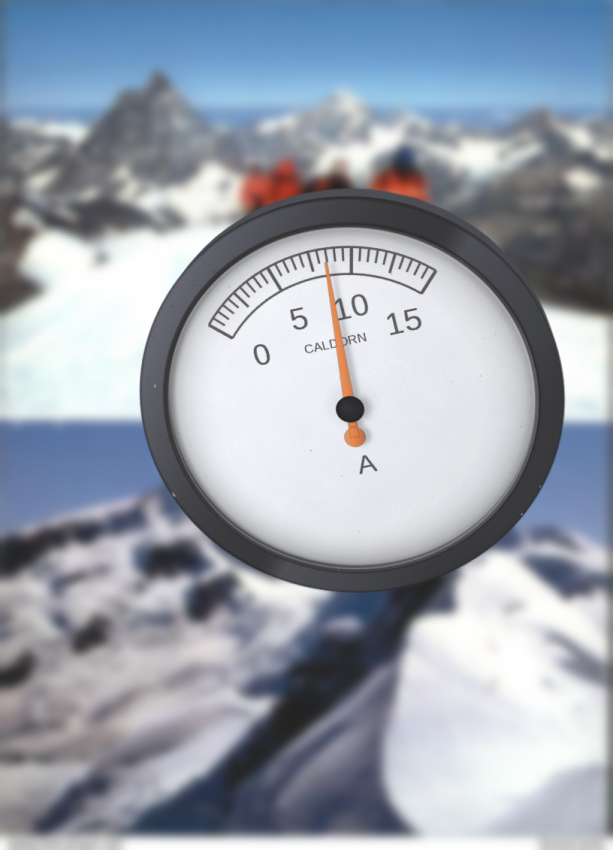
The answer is 8.5 A
